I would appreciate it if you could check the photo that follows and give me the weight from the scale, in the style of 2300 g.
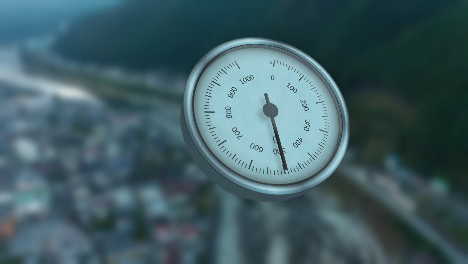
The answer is 500 g
